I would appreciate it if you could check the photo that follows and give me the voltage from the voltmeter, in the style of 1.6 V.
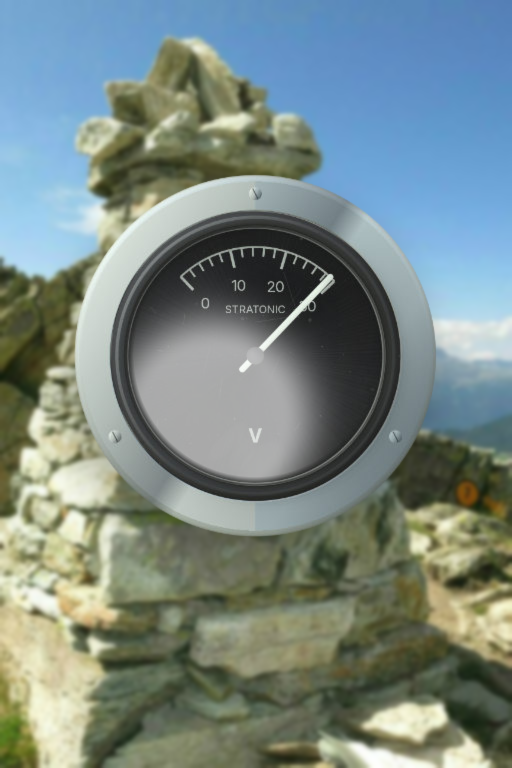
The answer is 29 V
